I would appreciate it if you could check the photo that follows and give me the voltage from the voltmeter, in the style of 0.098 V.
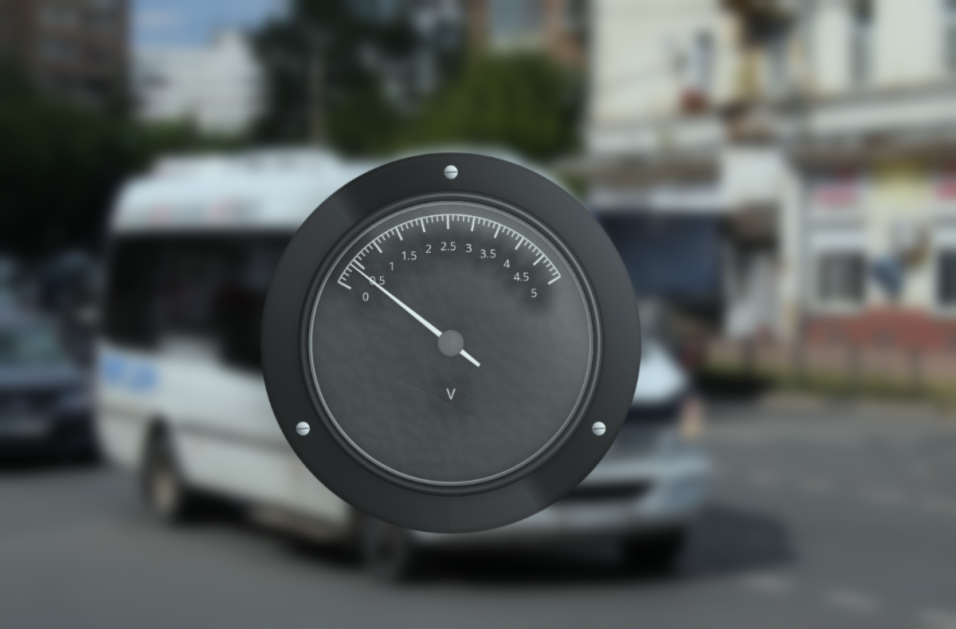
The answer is 0.4 V
